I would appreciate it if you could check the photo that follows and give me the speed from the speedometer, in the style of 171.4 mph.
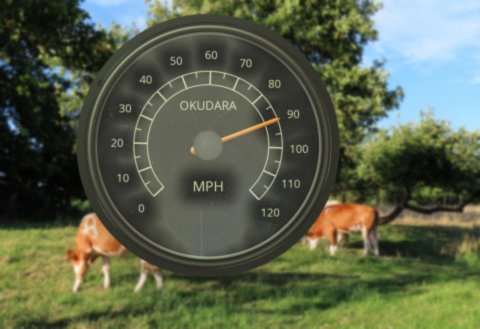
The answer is 90 mph
